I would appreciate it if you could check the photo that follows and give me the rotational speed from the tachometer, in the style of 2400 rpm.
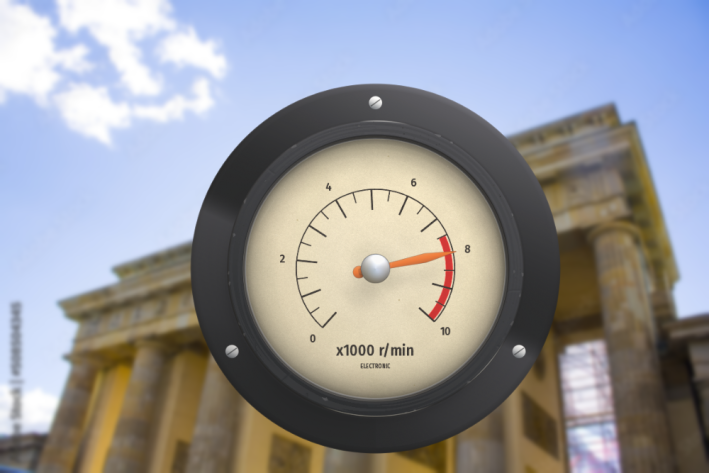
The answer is 8000 rpm
